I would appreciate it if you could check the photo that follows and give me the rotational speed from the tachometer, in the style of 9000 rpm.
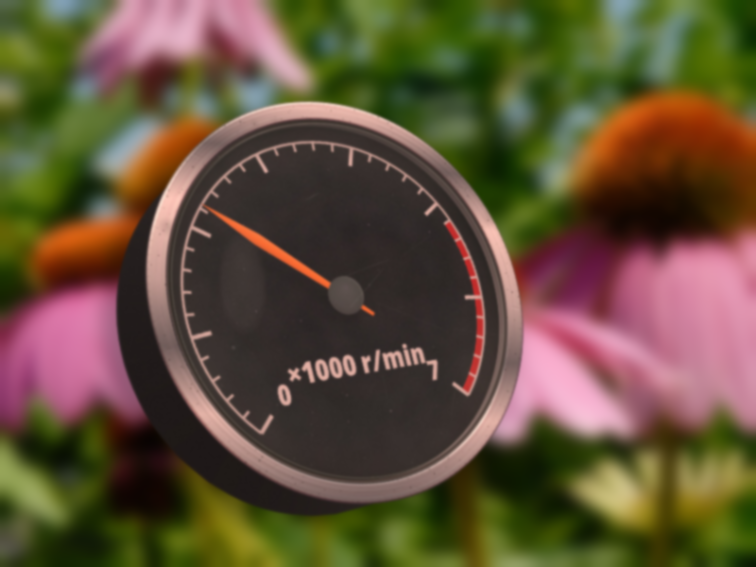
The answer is 2200 rpm
